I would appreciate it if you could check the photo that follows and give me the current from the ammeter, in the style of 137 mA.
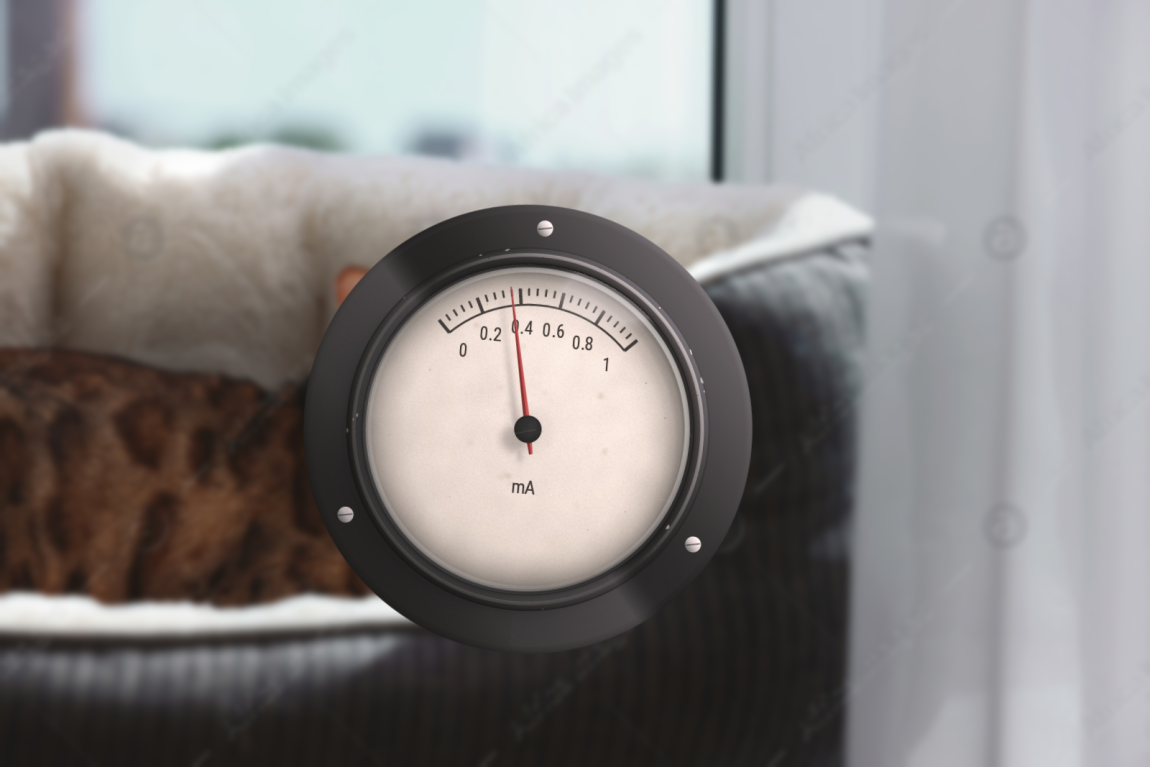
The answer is 0.36 mA
